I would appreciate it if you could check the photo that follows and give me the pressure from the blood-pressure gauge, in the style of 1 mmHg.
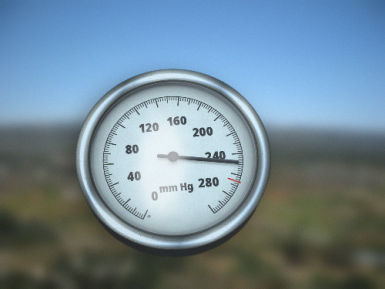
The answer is 250 mmHg
